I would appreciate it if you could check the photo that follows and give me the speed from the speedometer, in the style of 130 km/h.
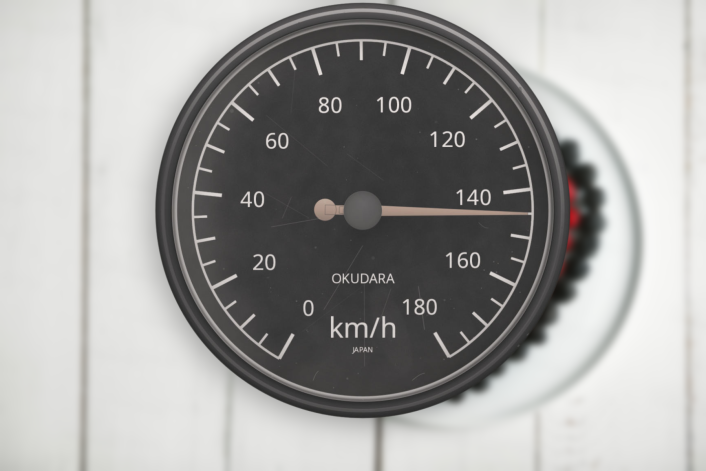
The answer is 145 km/h
